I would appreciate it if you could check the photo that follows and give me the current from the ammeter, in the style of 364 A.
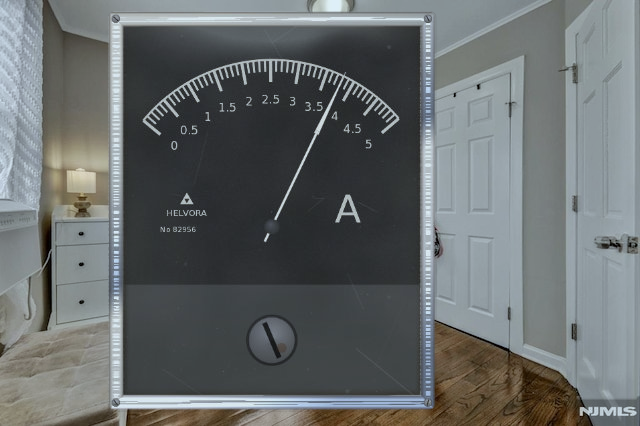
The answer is 3.8 A
